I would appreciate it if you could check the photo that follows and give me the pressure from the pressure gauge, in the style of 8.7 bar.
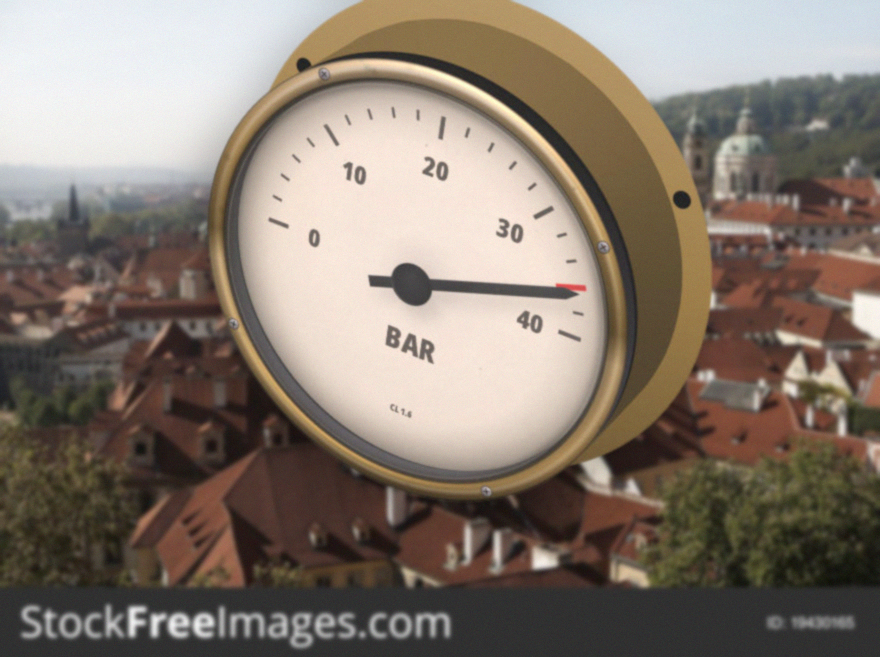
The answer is 36 bar
